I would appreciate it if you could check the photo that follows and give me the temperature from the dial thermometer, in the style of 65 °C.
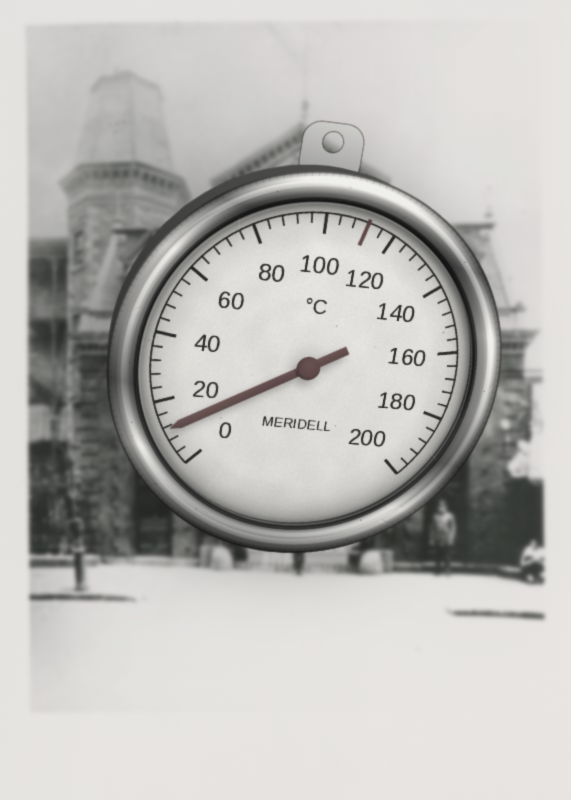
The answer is 12 °C
